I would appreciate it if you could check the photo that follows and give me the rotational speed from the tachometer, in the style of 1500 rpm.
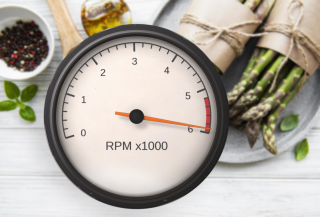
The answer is 5900 rpm
